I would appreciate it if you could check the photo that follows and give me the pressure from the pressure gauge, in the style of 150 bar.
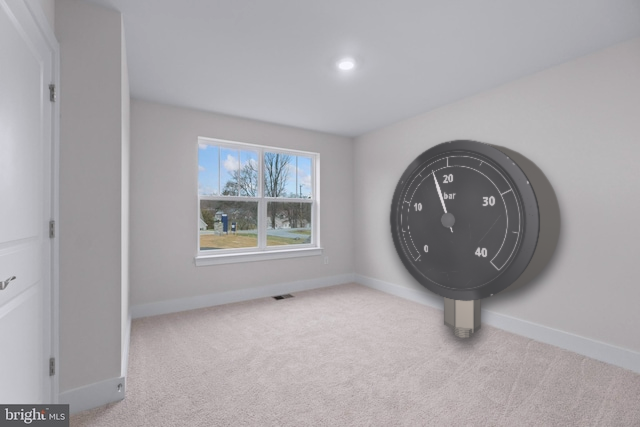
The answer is 17.5 bar
